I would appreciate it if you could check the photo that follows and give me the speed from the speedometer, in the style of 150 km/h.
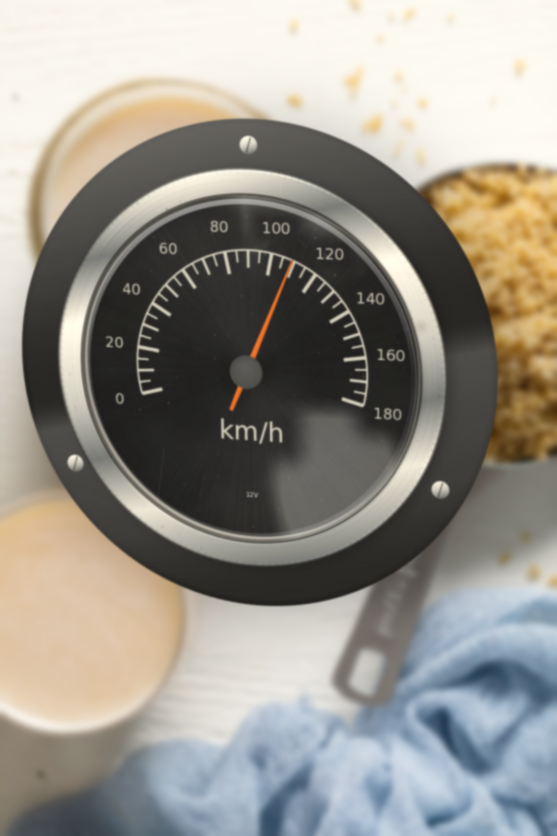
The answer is 110 km/h
